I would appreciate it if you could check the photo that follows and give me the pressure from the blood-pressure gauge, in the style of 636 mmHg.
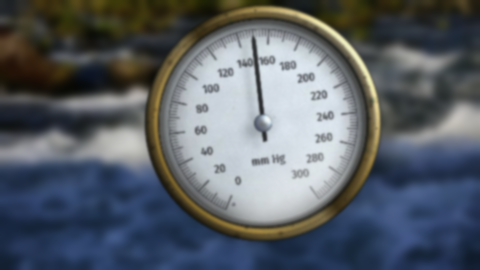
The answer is 150 mmHg
